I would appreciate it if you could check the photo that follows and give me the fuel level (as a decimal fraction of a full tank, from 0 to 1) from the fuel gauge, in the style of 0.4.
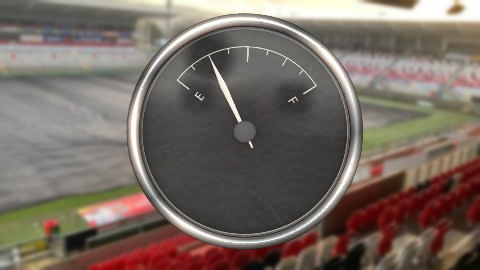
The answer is 0.25
